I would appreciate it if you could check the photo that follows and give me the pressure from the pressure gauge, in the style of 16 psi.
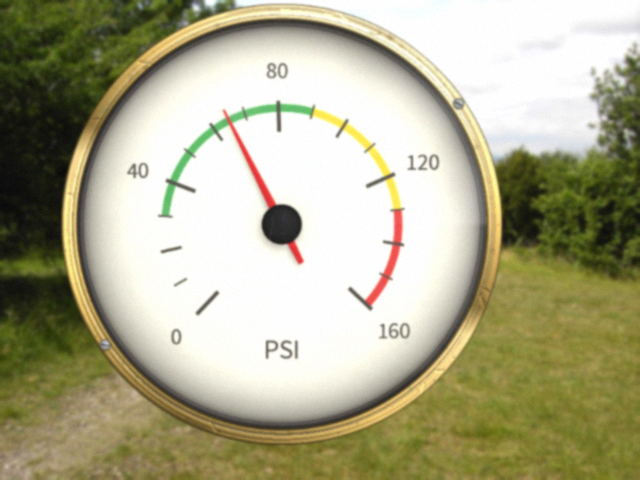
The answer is 65 psi
